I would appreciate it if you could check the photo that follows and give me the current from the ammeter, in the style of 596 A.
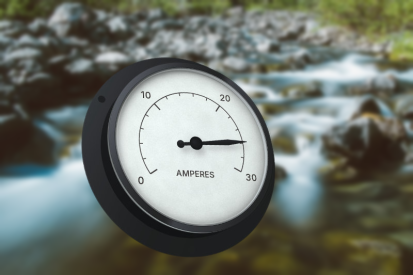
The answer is 26 A
